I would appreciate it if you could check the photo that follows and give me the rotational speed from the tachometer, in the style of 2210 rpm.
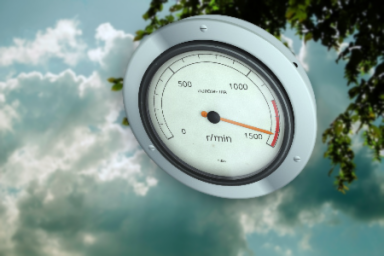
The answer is 1400 rpm
